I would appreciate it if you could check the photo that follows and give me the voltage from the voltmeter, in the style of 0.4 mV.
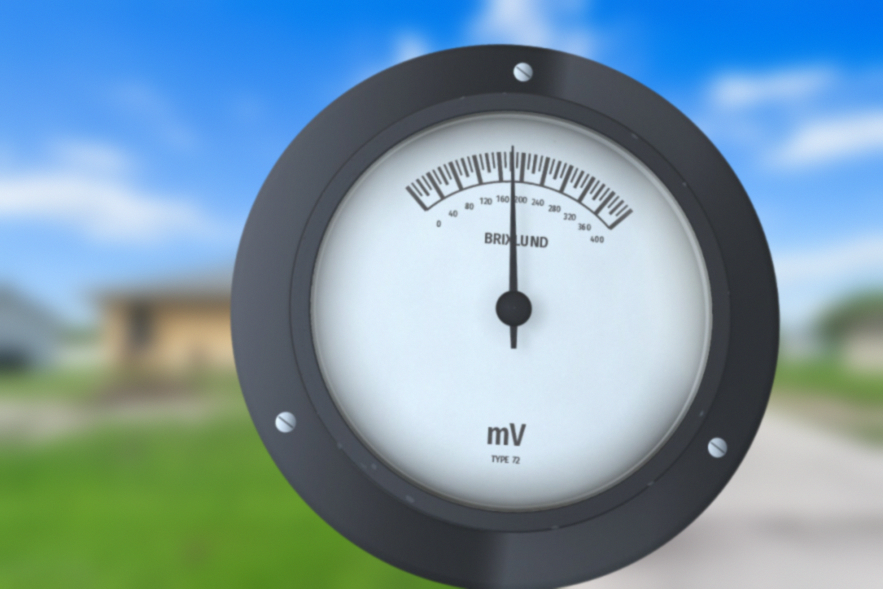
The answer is 180 mV
